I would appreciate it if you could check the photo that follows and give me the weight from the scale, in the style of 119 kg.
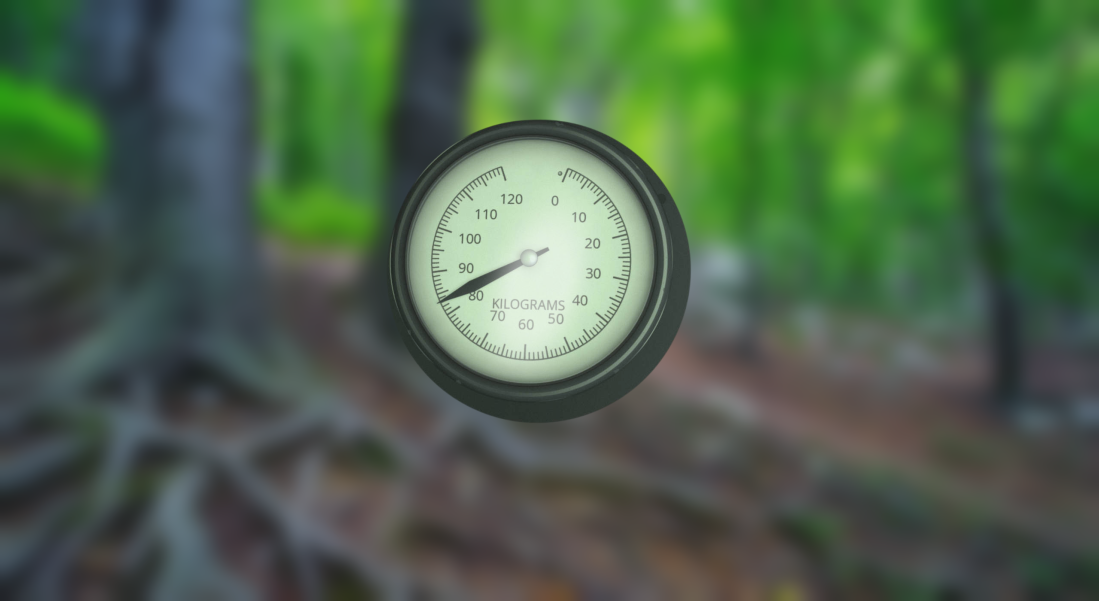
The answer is 83 kg
